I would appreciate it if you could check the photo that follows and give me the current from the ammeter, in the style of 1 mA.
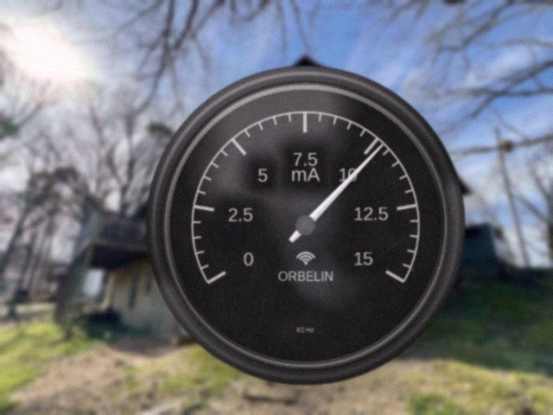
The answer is 10.25 mA
